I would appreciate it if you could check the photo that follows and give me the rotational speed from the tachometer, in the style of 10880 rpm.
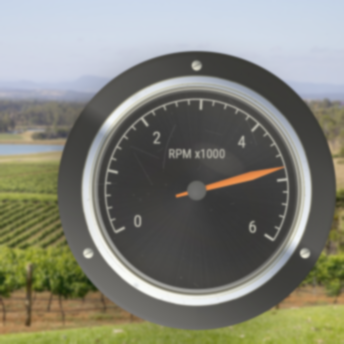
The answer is 4800 rpm
